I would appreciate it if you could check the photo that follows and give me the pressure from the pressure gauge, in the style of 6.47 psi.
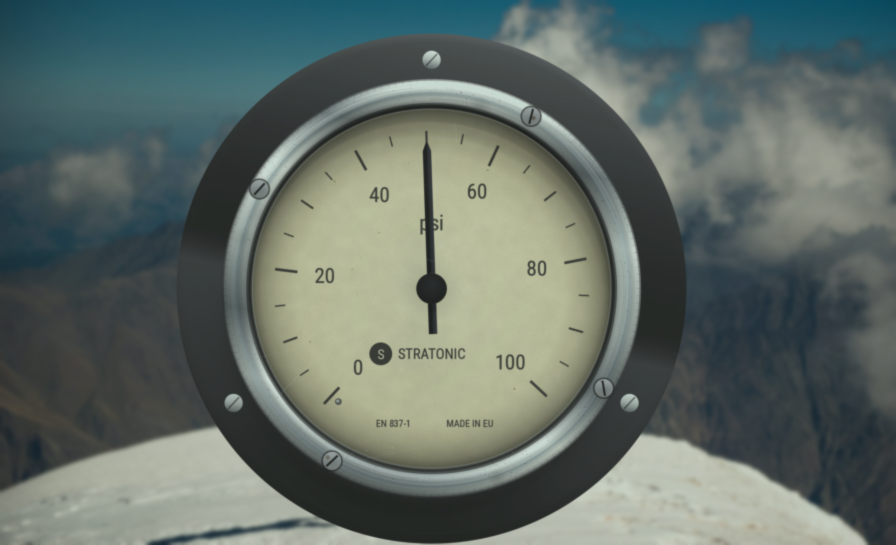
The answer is 50 psi
